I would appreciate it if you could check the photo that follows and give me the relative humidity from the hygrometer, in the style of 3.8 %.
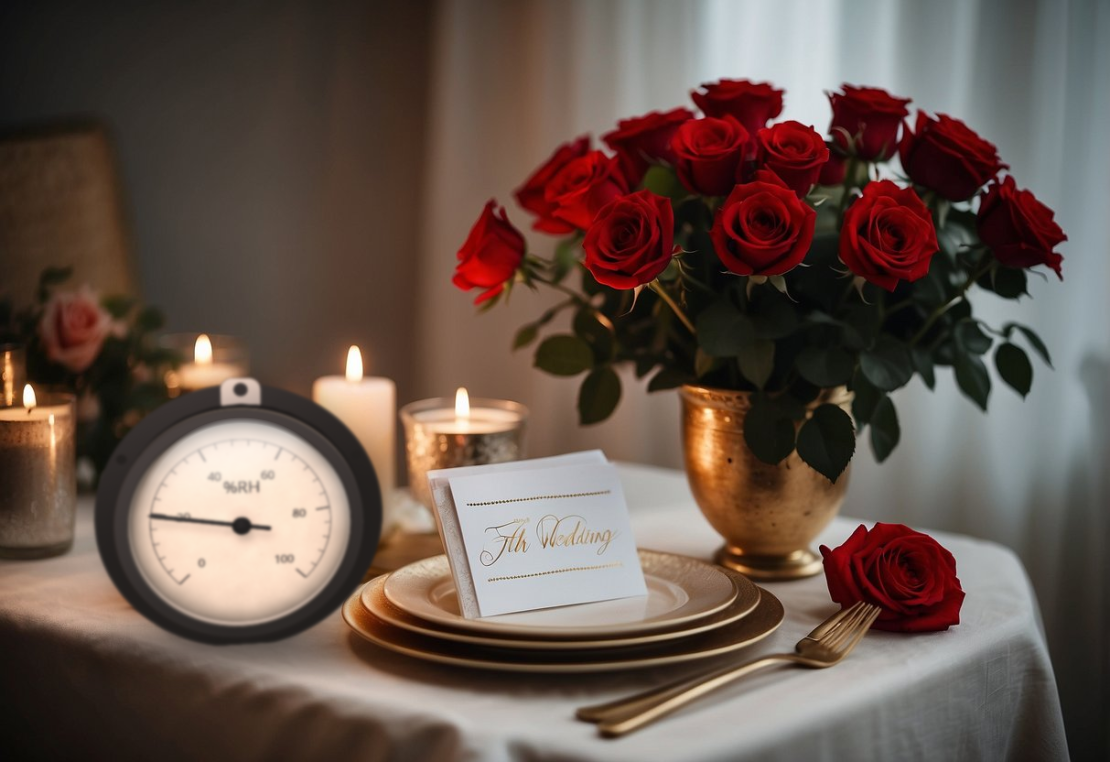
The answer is 20 %
